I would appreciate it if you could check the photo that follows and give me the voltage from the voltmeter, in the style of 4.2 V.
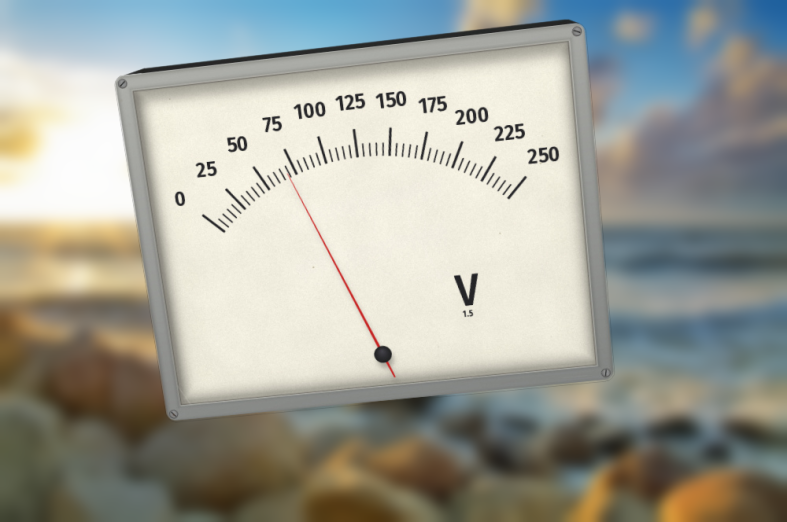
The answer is 70 V
